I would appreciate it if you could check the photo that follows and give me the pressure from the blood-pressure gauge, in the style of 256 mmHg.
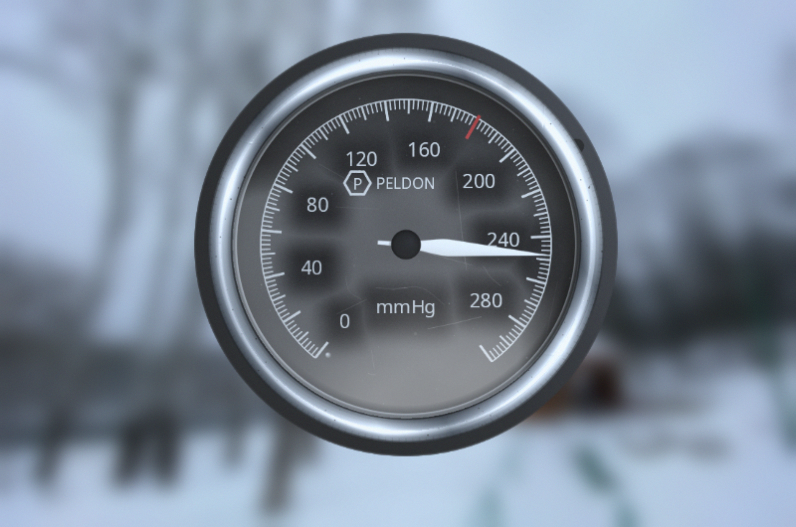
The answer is 248 mmHg
